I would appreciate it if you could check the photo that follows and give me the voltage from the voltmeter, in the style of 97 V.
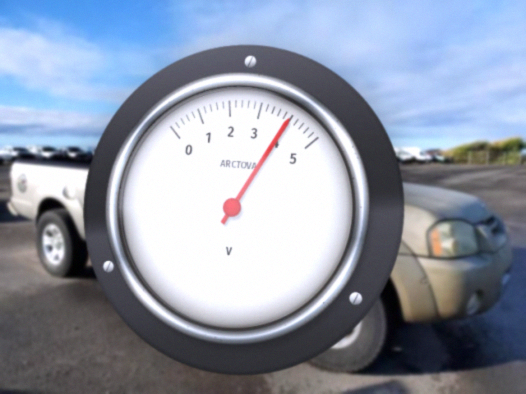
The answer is 4 V
